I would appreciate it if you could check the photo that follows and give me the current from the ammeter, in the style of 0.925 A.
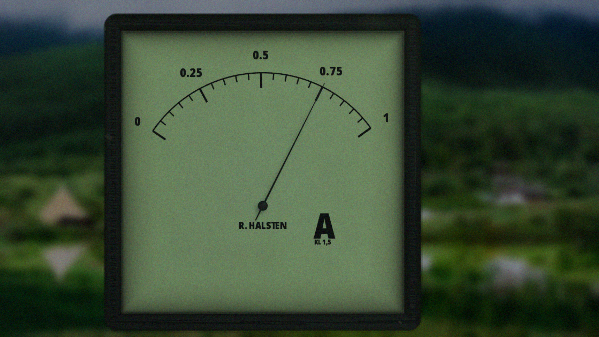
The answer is 0.75 A
